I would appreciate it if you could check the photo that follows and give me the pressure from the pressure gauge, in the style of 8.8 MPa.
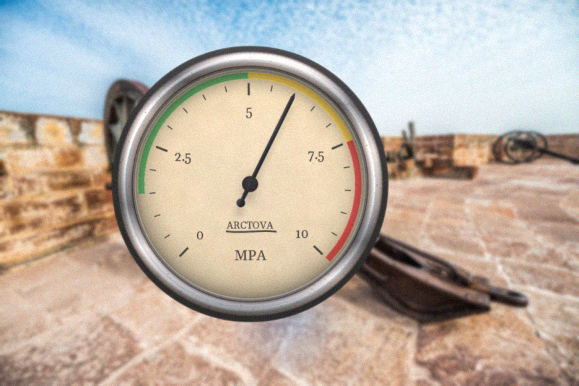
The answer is 6 MPa
